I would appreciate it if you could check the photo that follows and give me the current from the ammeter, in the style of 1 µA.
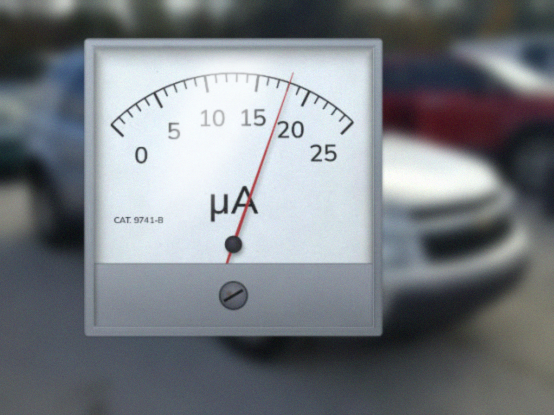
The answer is 18 µA
